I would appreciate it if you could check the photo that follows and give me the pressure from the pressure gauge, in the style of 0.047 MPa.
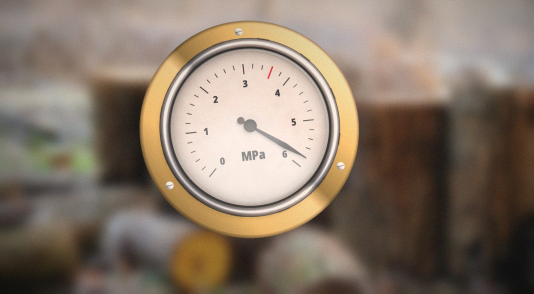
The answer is 5.8 MPa
